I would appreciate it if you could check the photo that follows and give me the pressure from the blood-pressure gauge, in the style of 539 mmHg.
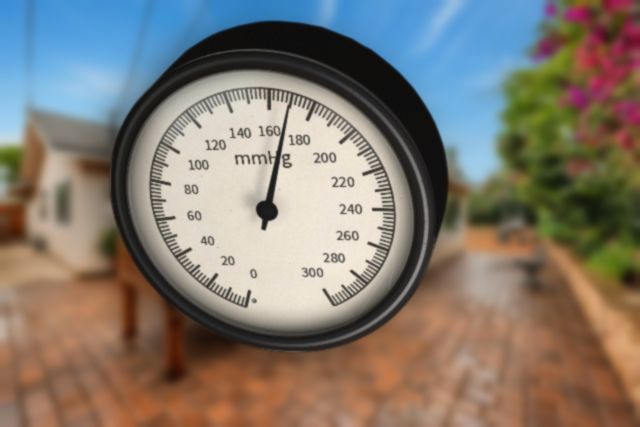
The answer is 170 mmHg
